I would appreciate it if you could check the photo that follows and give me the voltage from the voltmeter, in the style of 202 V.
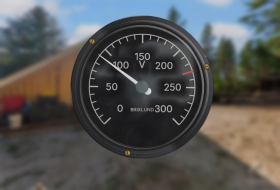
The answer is 90 V
